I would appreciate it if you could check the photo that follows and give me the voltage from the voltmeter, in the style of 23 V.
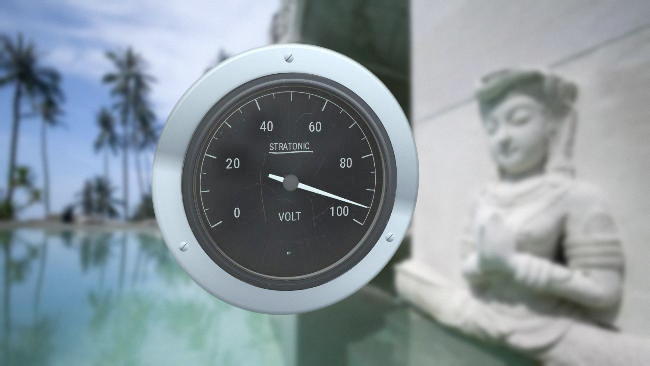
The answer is 95 V
